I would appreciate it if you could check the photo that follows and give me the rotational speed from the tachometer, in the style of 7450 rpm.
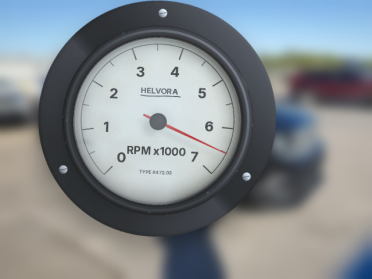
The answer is 6500 rpm
